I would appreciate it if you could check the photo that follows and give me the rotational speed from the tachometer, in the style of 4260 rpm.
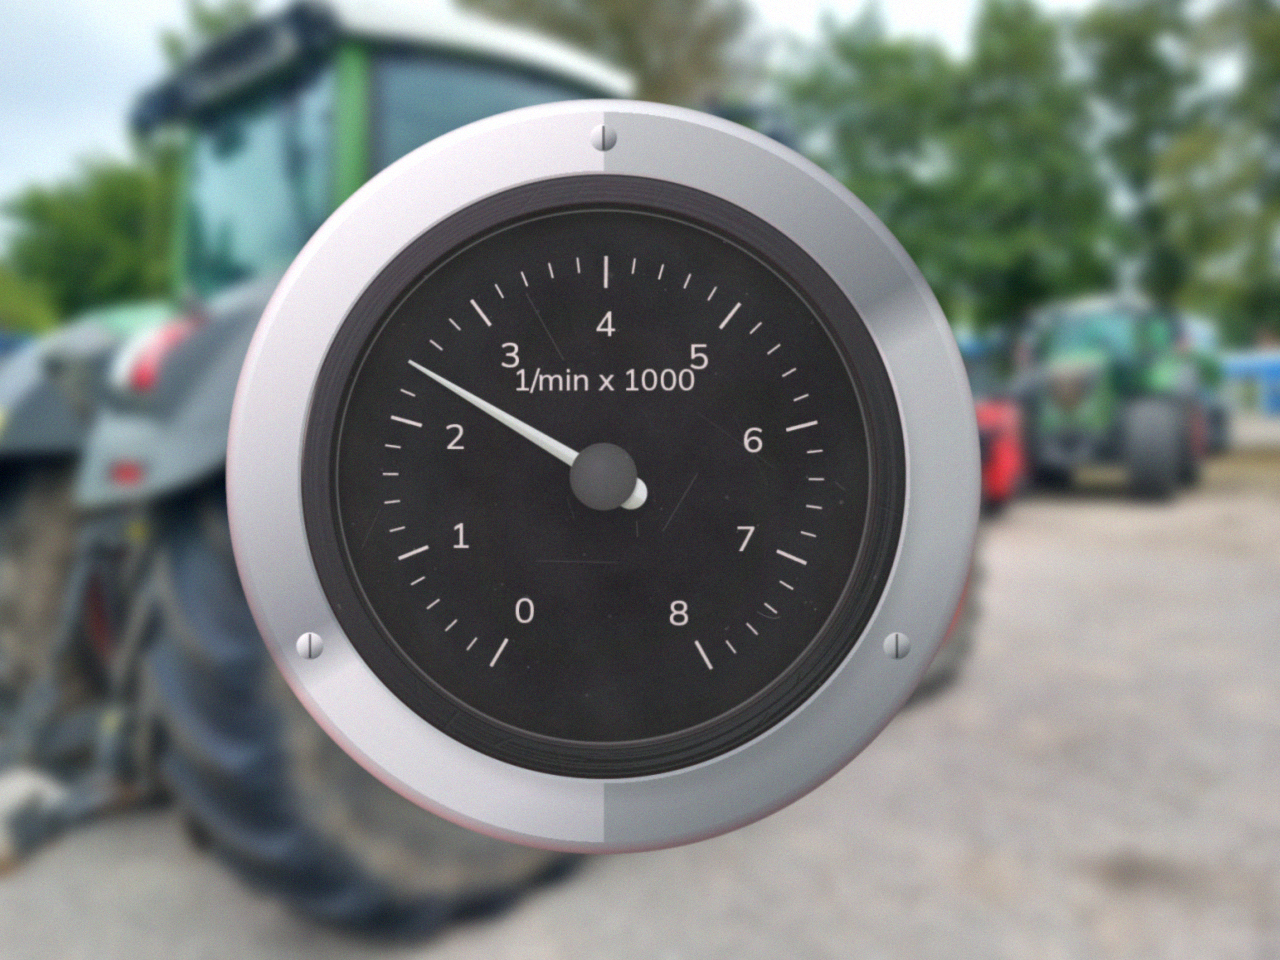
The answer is 2400 rpm
